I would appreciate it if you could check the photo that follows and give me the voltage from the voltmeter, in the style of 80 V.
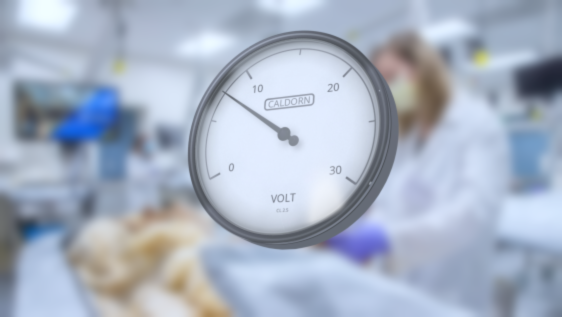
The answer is 7.5 V
